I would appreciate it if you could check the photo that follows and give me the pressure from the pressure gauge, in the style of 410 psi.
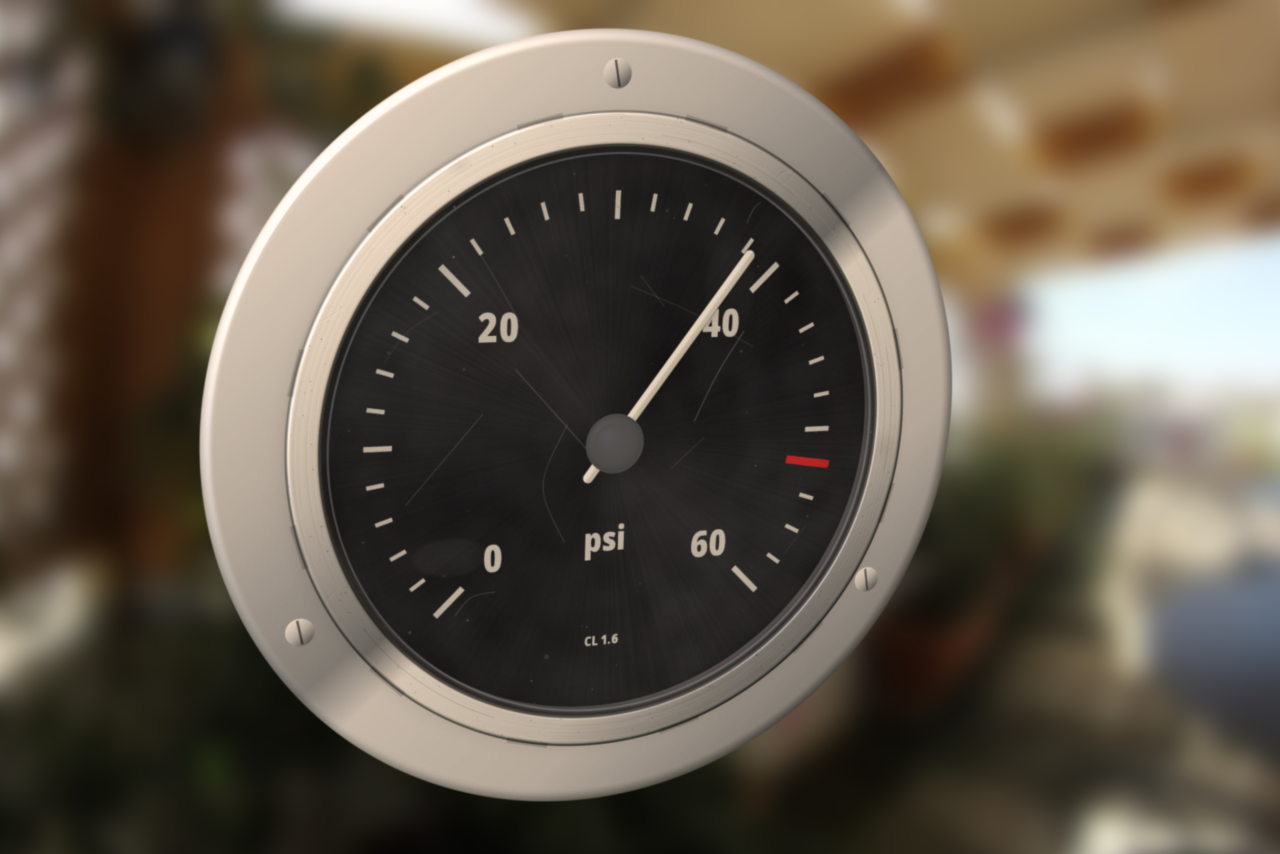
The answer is 38 psi
